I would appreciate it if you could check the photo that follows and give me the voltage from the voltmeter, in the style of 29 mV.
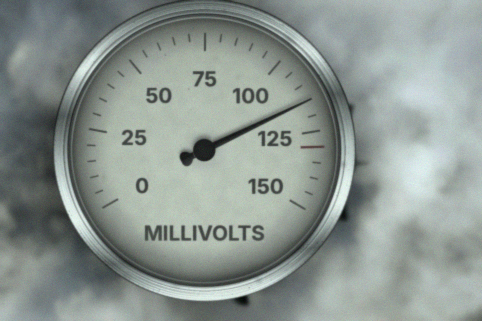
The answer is 115 mV
